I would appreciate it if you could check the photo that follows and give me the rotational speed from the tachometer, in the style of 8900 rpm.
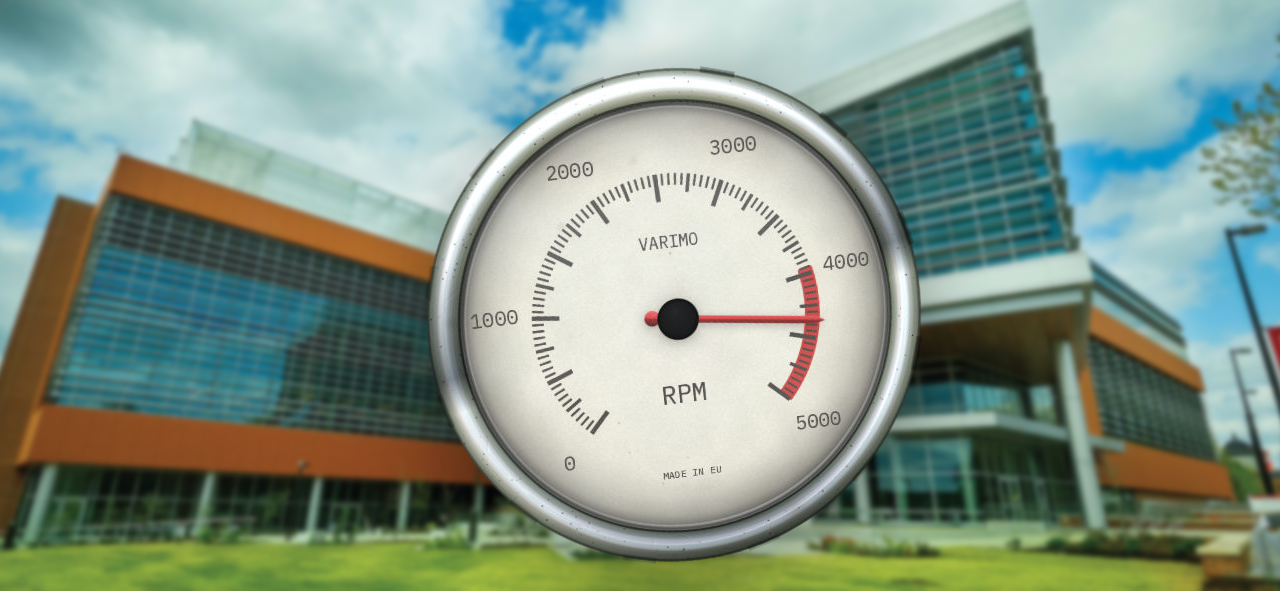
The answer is 4350 rpm
